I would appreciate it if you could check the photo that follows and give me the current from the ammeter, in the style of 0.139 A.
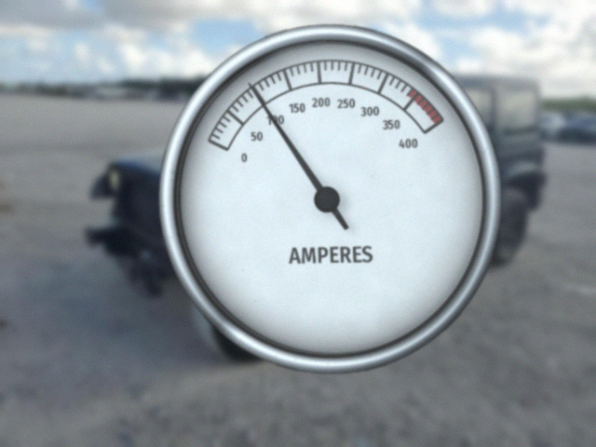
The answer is 100 A
